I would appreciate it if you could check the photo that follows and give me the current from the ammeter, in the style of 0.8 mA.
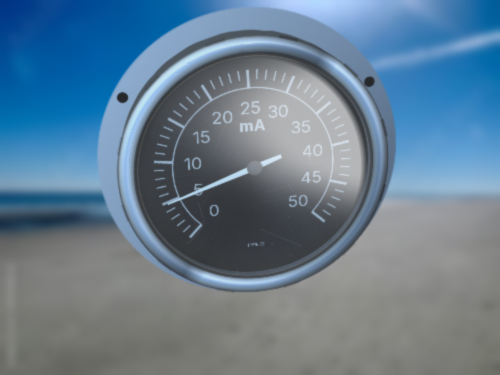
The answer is 5 mA
